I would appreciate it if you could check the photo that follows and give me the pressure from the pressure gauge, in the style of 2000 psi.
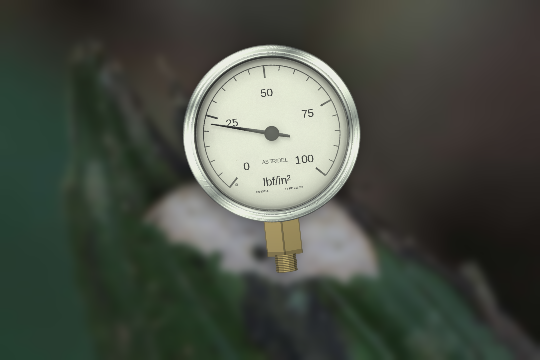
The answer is 22.5 psi
